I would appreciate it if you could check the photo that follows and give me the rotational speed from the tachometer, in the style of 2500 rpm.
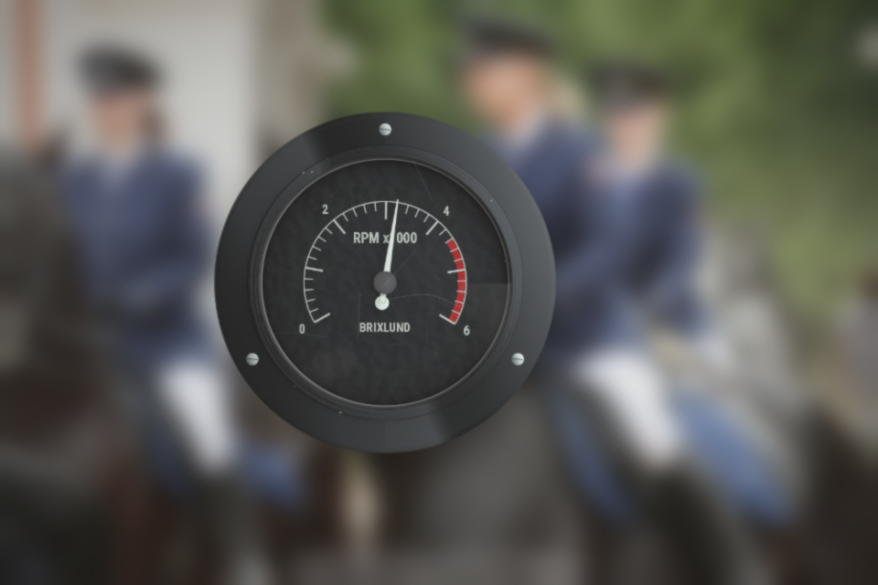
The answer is 3200 rpm
